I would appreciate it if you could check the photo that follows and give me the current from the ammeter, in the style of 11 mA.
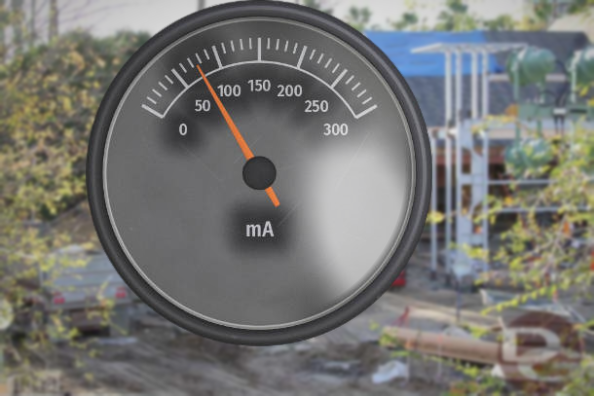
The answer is 75 mA
